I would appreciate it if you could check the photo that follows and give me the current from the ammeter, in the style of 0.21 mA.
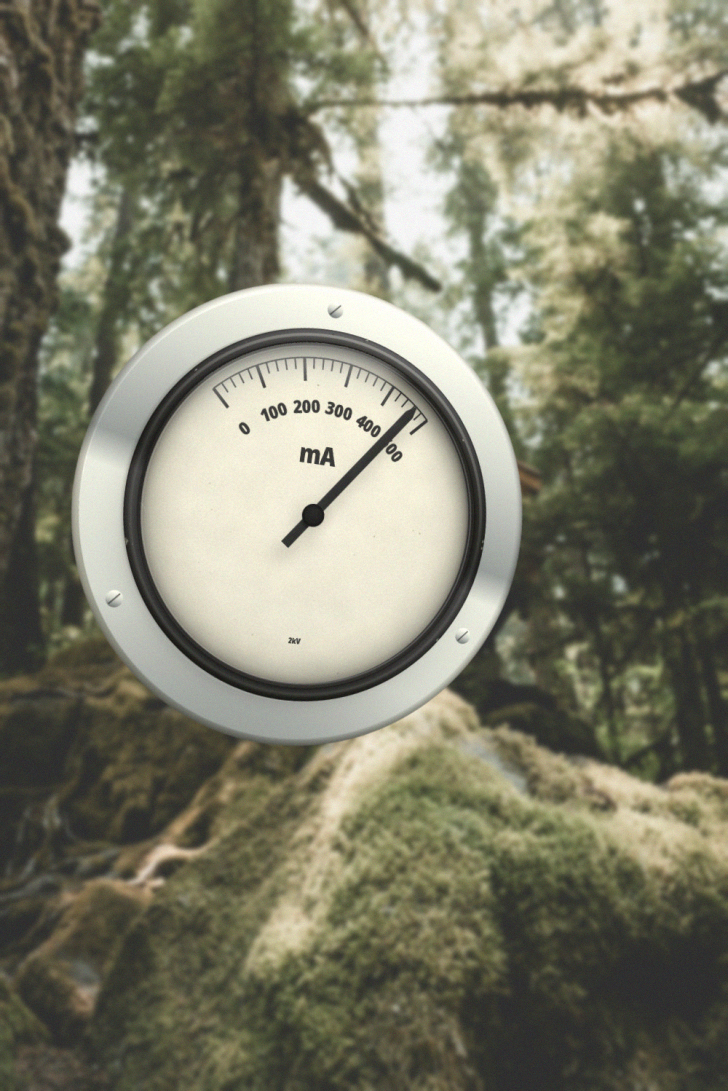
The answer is 460 mA
